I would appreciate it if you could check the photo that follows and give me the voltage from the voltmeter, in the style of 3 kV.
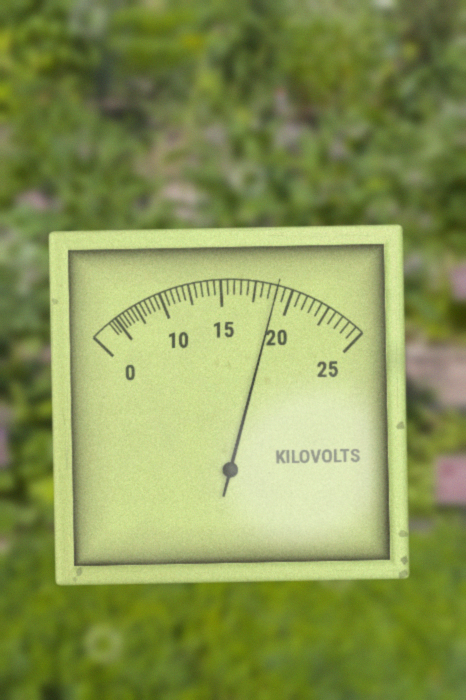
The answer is 19 kV
